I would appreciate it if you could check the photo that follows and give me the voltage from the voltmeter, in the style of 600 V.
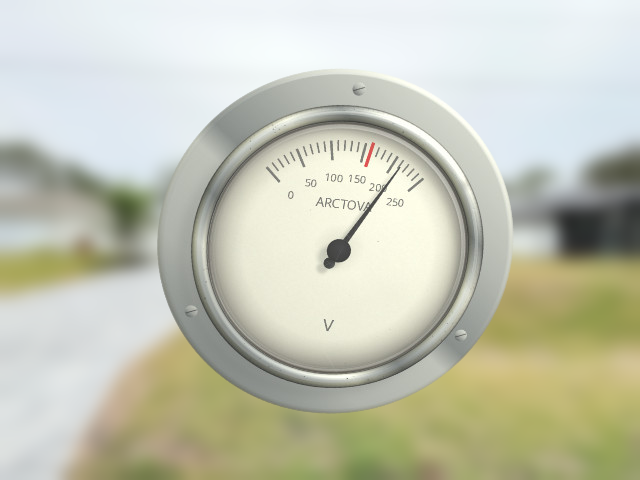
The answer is 210 V
